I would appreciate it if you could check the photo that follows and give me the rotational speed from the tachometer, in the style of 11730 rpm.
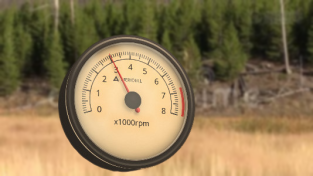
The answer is 3000 rpm
